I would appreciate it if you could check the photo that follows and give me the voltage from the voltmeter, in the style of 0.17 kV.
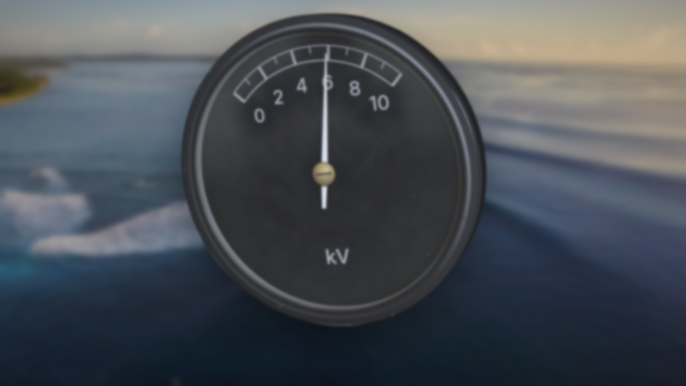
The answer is 6 kV
